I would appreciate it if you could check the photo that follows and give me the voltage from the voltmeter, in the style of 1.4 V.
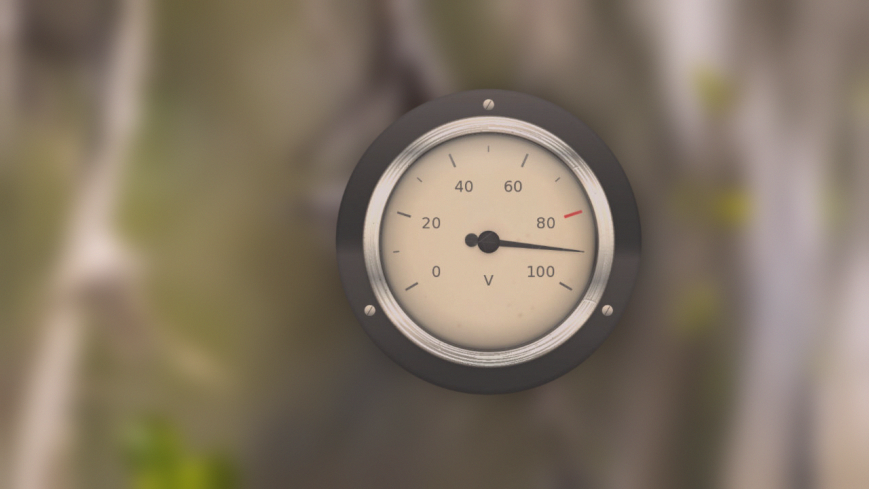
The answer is 90 V
